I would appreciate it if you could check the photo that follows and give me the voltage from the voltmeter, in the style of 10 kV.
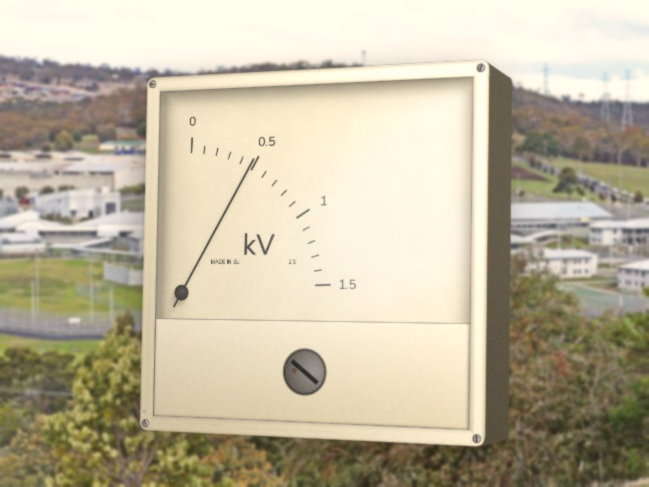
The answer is 0.5 kV
